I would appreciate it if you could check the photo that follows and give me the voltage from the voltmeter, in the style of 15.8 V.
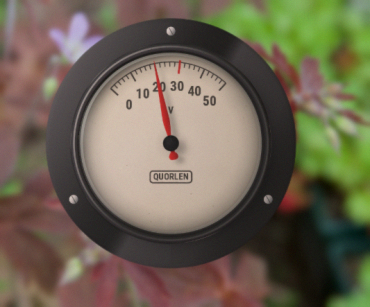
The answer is 20 V
